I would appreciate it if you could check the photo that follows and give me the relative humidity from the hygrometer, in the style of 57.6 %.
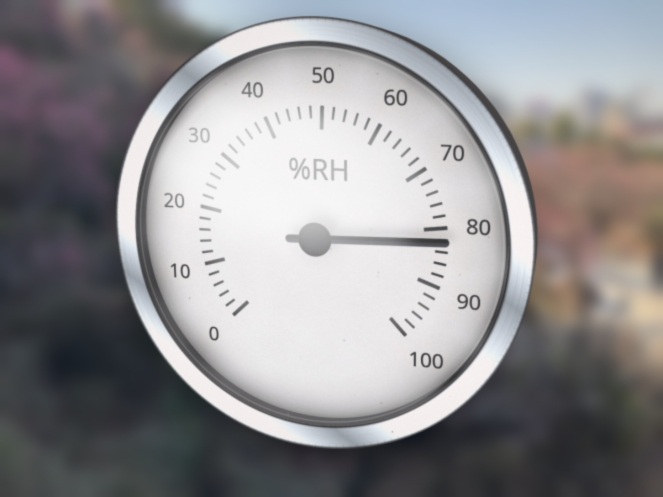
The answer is 82 %
